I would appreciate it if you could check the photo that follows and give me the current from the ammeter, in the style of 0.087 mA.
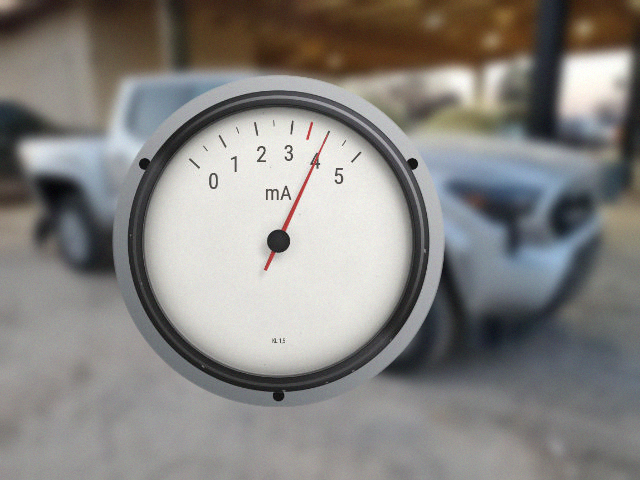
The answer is 4 mA
